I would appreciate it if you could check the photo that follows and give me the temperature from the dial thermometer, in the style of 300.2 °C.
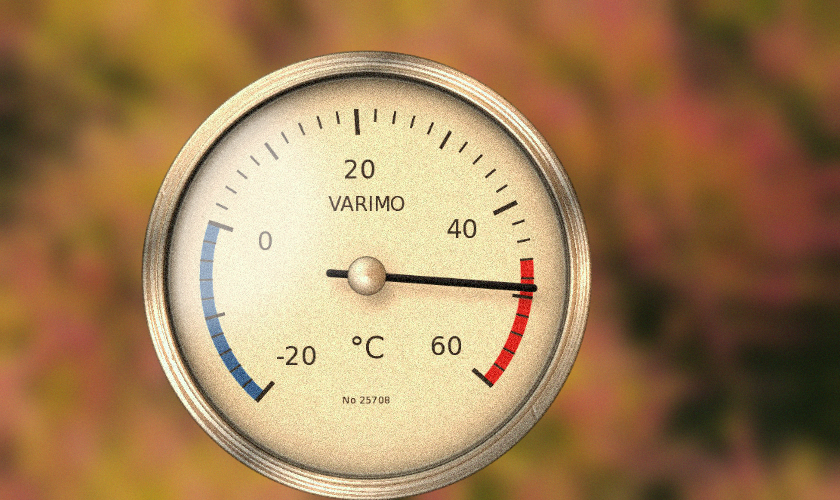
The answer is 49 °C
